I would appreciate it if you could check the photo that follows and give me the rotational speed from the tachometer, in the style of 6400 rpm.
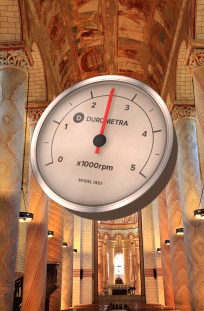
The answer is 2500 rpm
